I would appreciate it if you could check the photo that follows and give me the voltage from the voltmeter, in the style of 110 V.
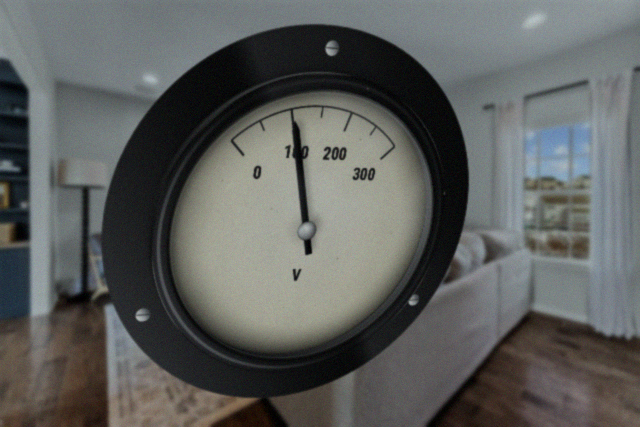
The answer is 100 V
